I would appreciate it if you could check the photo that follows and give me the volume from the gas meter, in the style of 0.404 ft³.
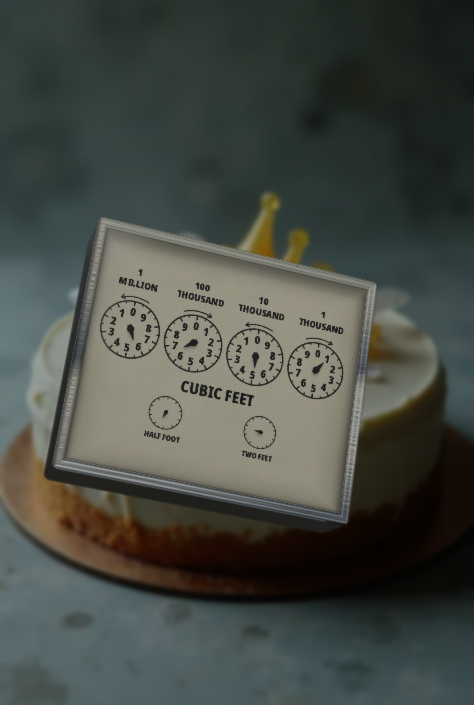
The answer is 565100 ft³
